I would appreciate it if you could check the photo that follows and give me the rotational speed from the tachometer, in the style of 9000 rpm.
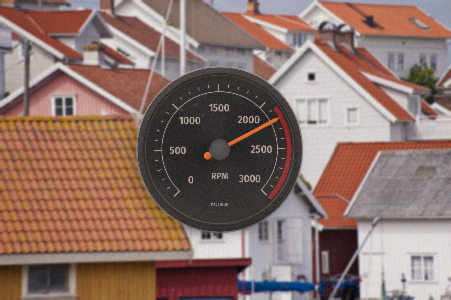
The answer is 2200 rpm
